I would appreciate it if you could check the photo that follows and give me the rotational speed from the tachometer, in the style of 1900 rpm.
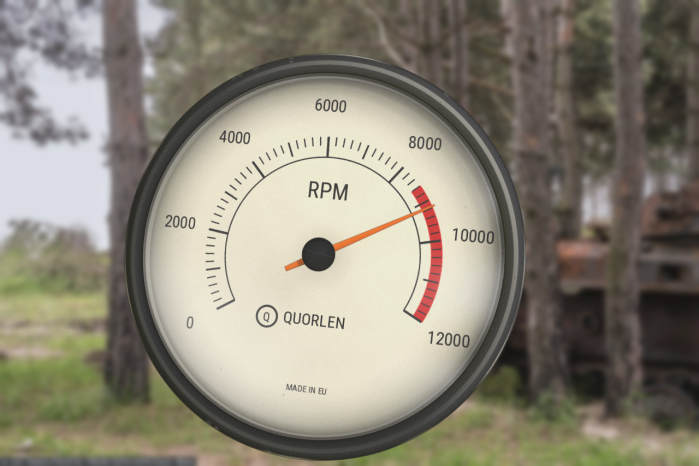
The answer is 9200 rpm
